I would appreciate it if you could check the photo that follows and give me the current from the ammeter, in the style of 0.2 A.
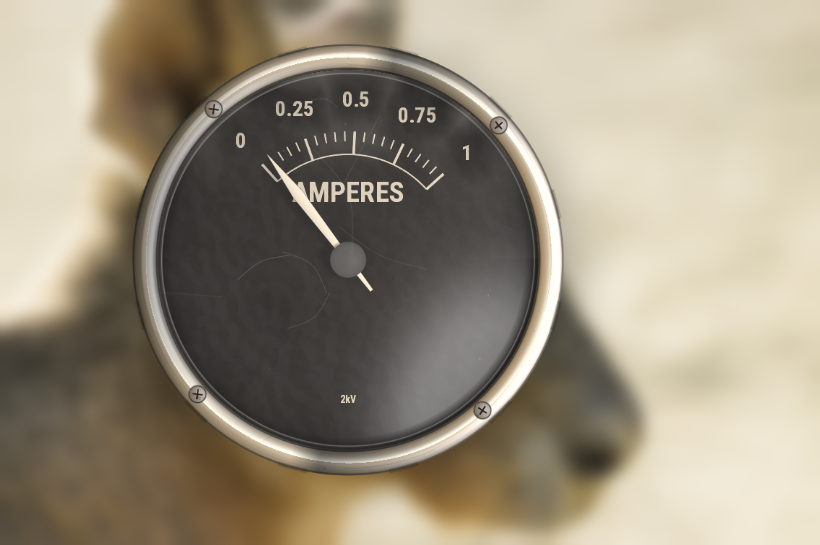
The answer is 0.05 A
